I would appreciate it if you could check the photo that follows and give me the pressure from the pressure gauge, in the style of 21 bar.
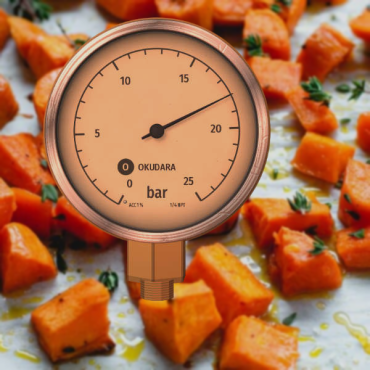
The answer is 18 bar
